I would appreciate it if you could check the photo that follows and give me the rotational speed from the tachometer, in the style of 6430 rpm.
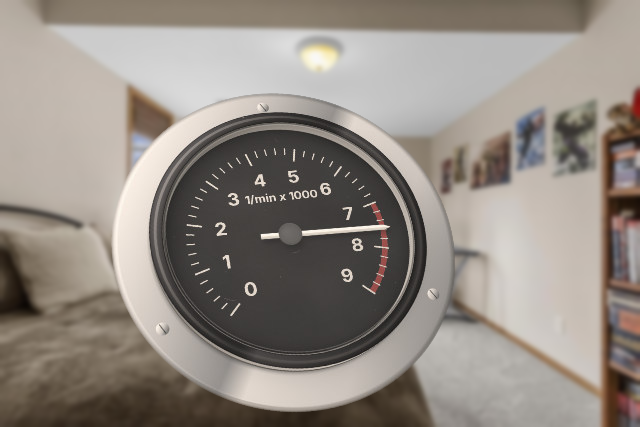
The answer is 7600 rpm
